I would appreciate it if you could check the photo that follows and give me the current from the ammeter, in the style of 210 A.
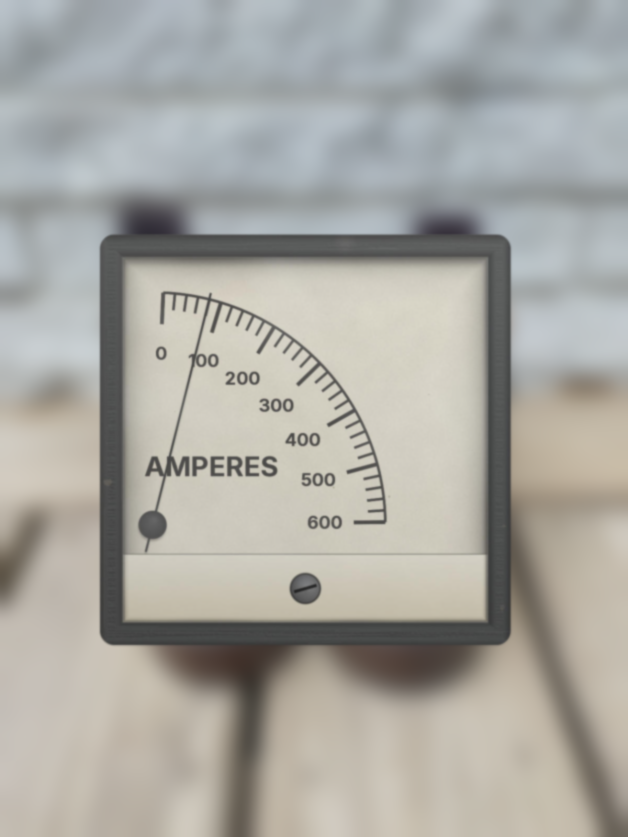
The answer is 80 A
